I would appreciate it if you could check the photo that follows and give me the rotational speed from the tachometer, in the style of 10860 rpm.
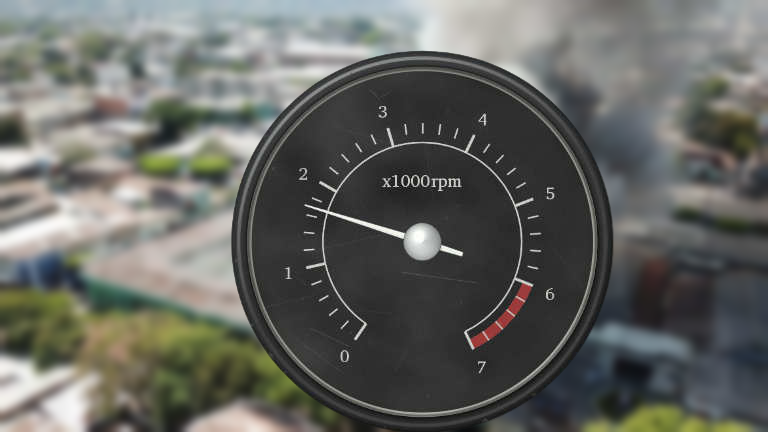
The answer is 1700 rpm
